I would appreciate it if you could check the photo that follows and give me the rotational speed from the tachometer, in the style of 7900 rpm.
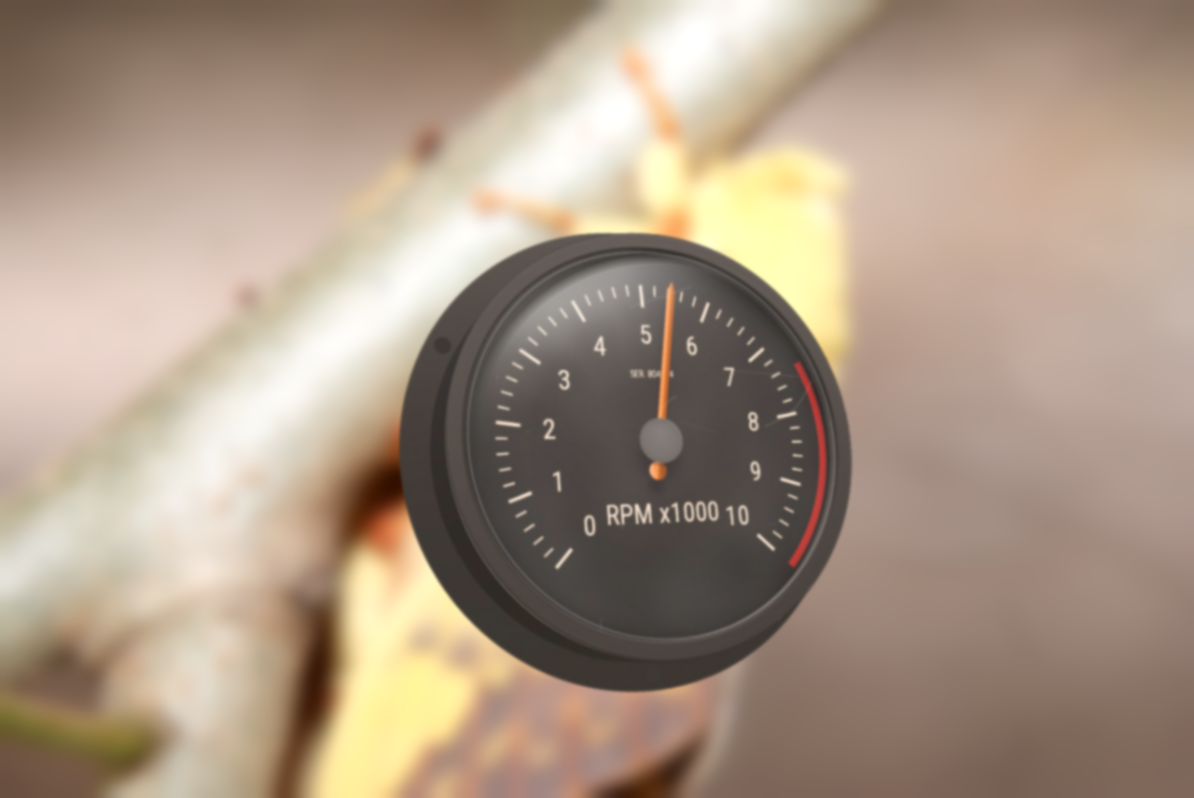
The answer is 5400 rpm
